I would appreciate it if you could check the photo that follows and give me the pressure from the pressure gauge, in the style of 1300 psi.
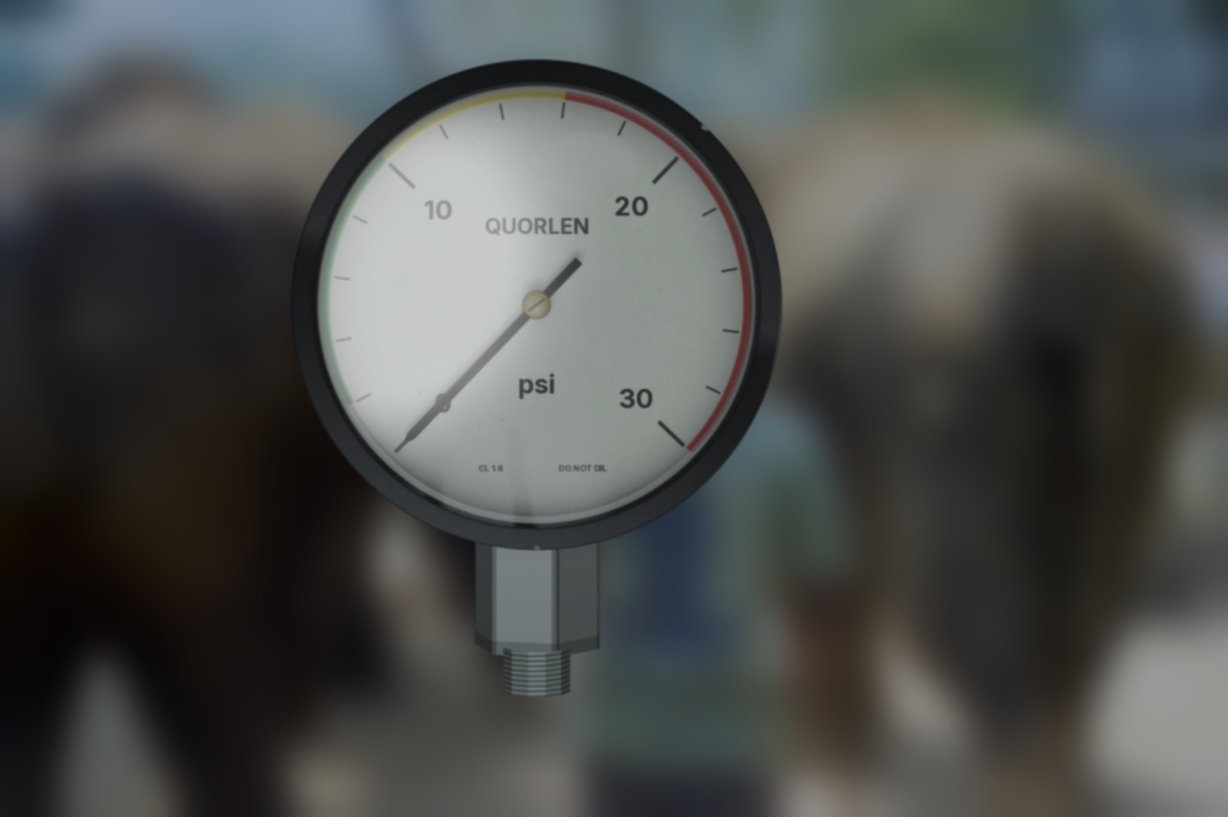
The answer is 0 psi
